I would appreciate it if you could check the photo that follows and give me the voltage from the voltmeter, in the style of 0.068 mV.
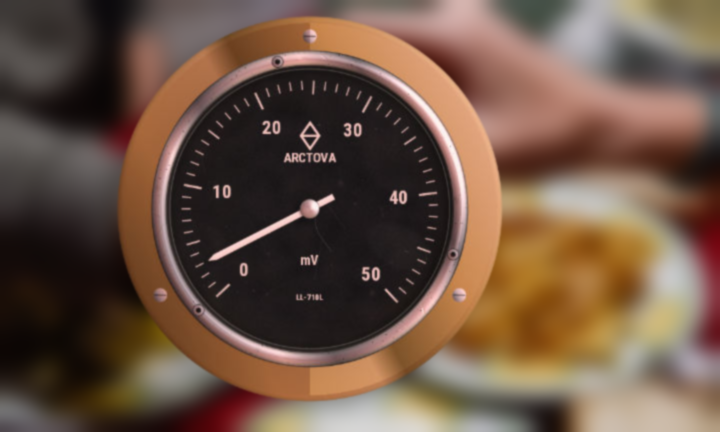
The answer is 3 mV
